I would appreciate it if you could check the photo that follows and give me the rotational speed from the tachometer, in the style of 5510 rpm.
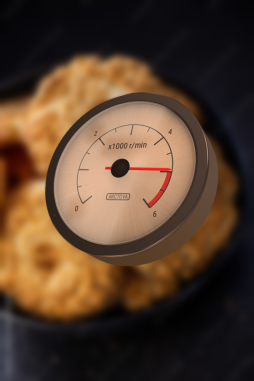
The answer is 5000 rpm
